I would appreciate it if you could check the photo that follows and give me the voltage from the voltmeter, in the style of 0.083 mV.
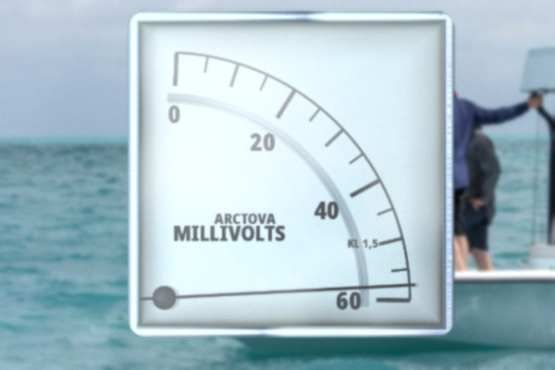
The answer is 57.5 mV
